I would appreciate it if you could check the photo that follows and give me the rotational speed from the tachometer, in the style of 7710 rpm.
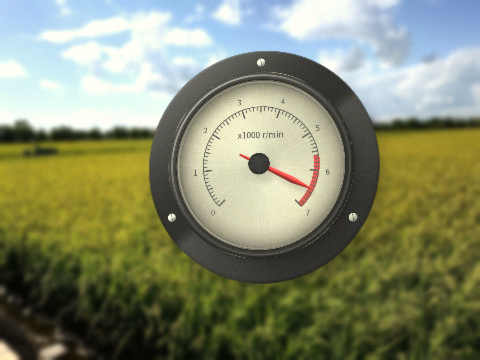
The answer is 6500 rpm
